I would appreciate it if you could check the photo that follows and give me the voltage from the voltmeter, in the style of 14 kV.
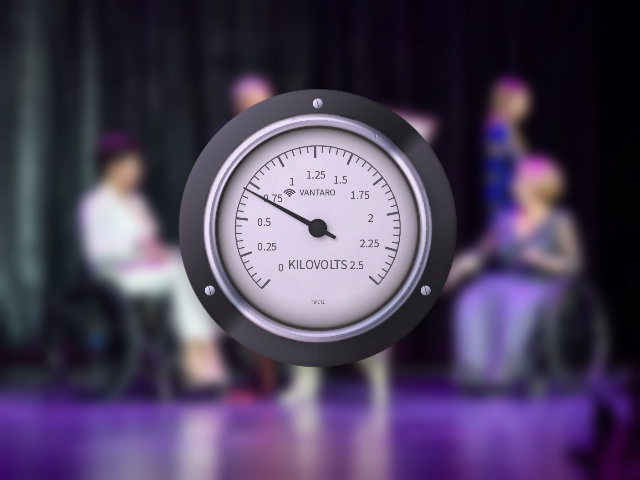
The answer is 0.7 kV
